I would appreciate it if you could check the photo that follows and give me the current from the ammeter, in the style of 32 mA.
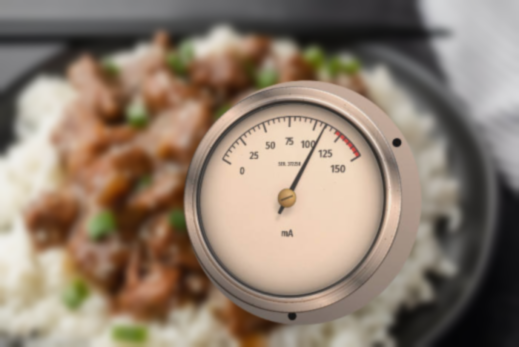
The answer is 110 mA
